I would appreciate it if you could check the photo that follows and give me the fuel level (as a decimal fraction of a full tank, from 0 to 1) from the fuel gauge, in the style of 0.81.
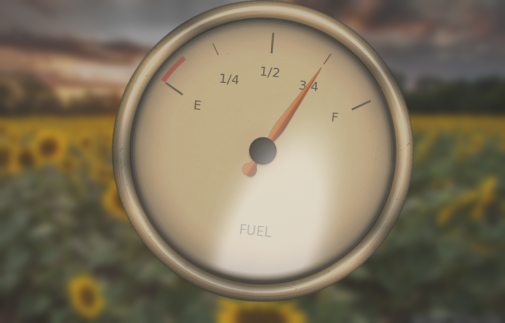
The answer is 0.75
